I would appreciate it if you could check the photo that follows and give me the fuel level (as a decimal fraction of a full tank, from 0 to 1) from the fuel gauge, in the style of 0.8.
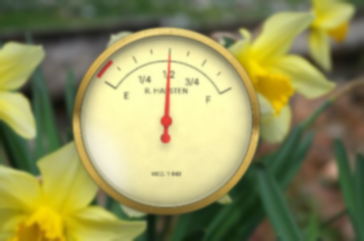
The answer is 0.5
